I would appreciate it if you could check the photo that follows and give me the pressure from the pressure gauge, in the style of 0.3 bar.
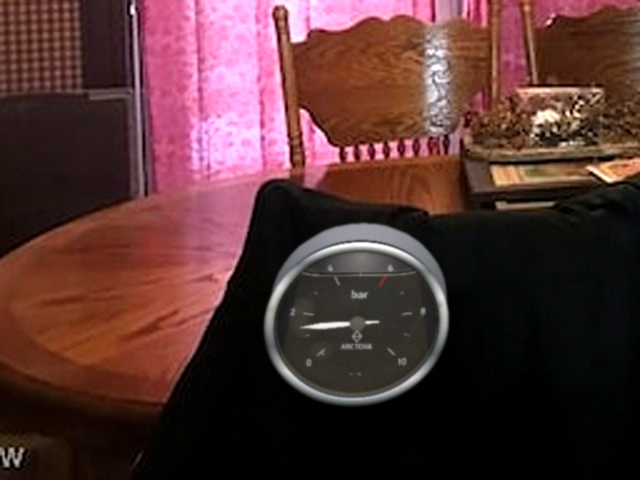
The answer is 1.5 bar
